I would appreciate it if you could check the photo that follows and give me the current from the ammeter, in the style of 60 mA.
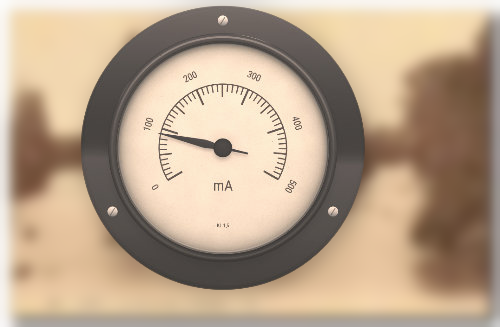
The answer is 90 mA
